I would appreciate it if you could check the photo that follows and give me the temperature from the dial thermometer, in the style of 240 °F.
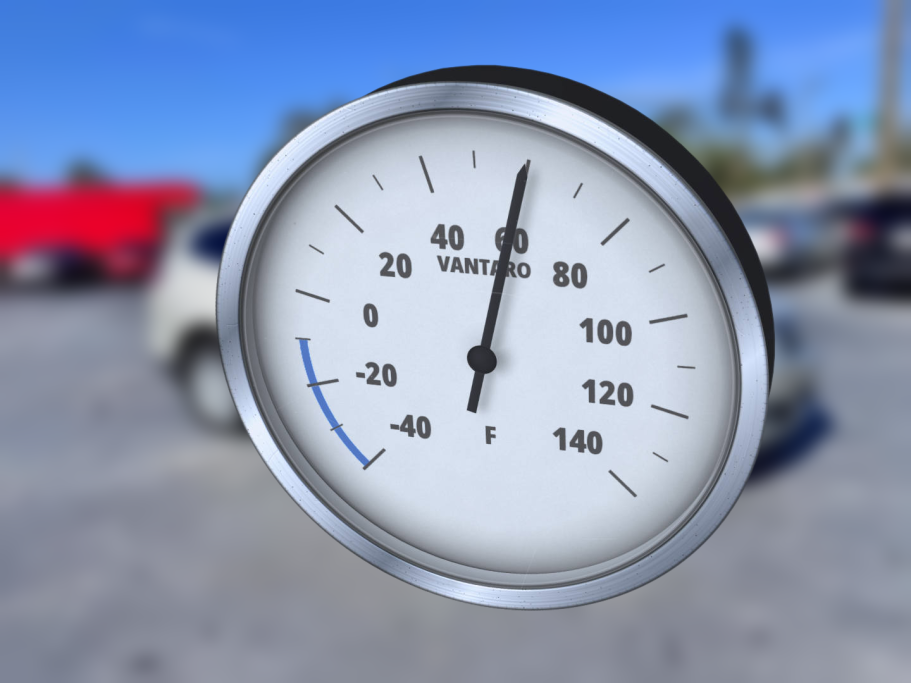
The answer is 60 °F
